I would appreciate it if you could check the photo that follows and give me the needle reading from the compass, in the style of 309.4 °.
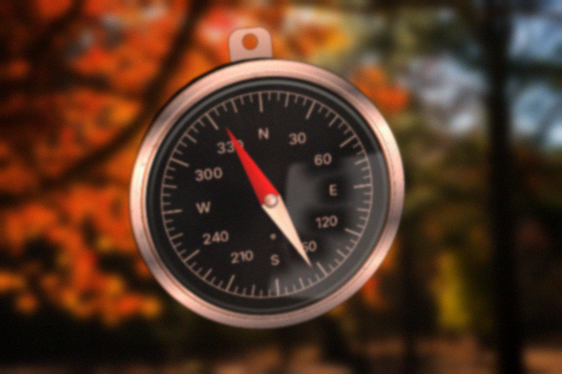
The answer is 335 °
